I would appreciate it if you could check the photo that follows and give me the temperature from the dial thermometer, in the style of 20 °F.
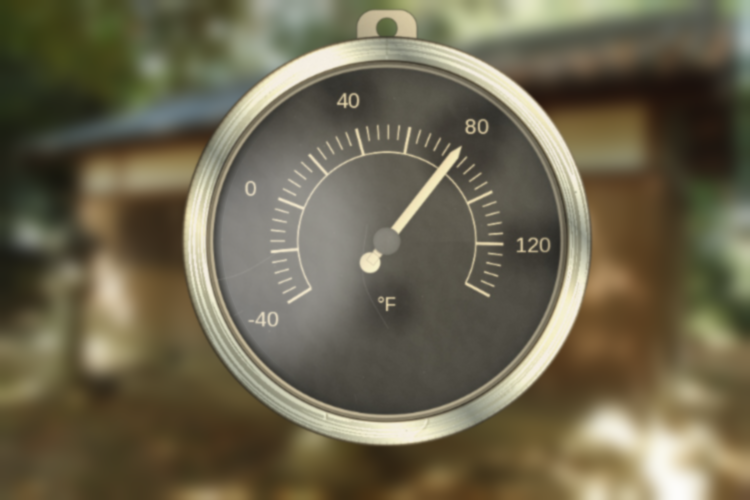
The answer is 80 °F
